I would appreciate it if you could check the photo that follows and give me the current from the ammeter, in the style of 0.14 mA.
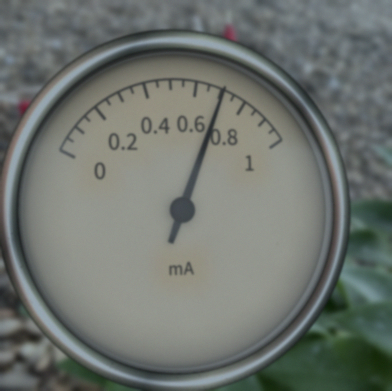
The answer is 0.7 mA
